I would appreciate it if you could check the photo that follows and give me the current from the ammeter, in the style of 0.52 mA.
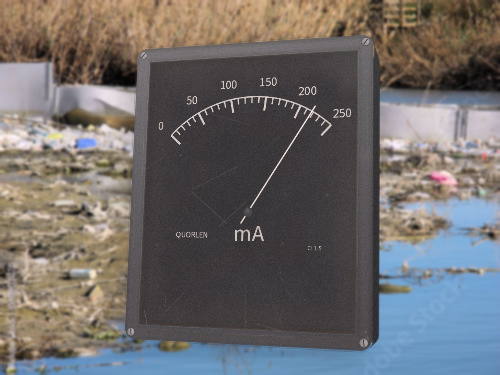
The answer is 220 mA
